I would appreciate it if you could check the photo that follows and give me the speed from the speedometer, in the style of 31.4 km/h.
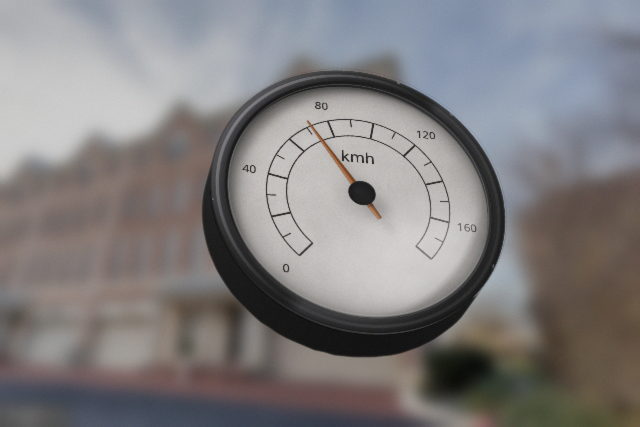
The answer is 70 km/h
